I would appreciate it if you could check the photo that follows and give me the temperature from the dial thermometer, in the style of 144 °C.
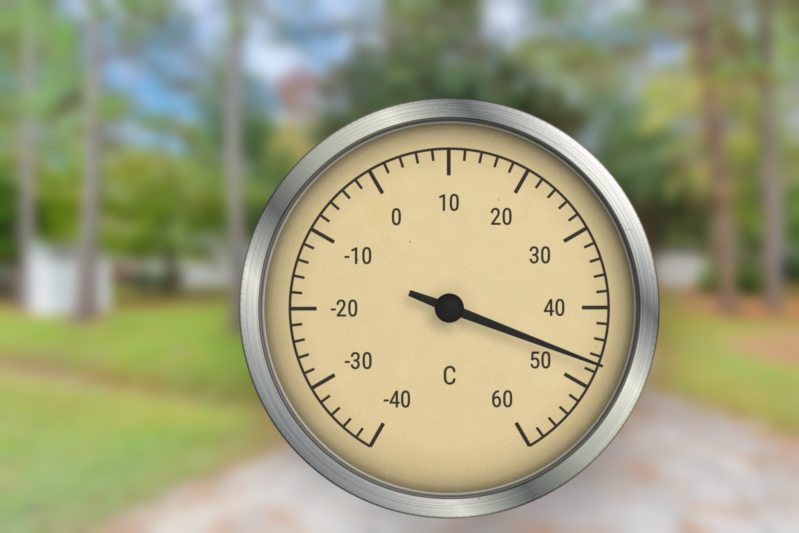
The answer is 47 °C
